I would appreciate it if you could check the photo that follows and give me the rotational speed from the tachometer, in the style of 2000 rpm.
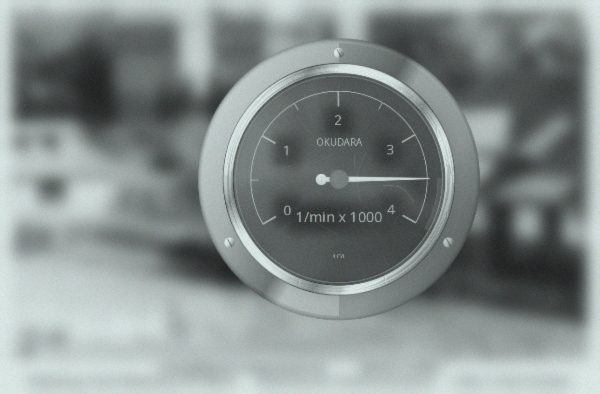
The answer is 3500 rpm
